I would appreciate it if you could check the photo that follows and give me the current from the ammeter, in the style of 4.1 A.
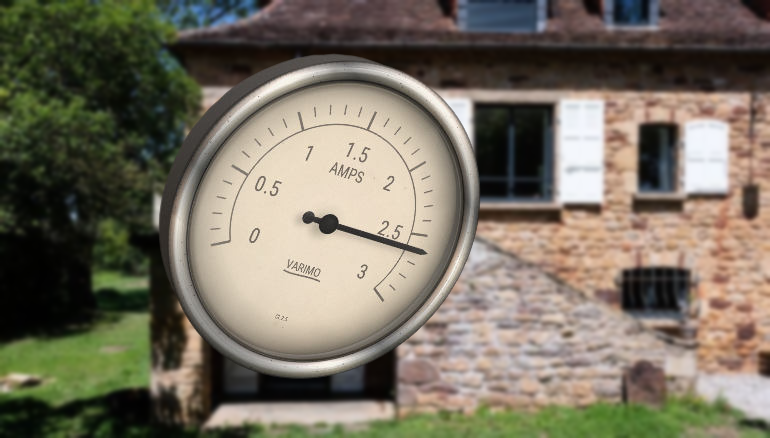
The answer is 2.6 A
